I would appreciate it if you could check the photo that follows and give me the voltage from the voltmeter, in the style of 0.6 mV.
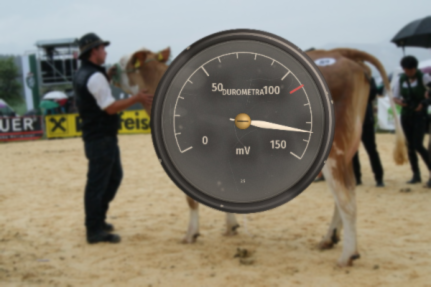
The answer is 135 mV
